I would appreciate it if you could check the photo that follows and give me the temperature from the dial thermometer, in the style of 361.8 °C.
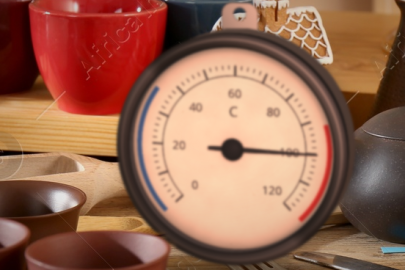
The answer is 100 °C
